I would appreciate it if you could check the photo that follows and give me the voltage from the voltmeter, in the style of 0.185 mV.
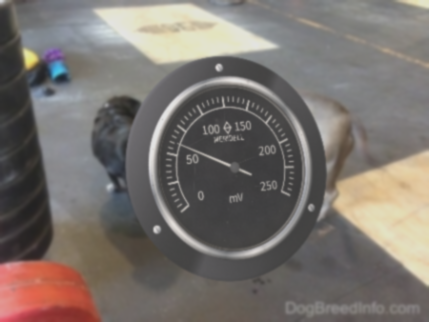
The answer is 60 mV
